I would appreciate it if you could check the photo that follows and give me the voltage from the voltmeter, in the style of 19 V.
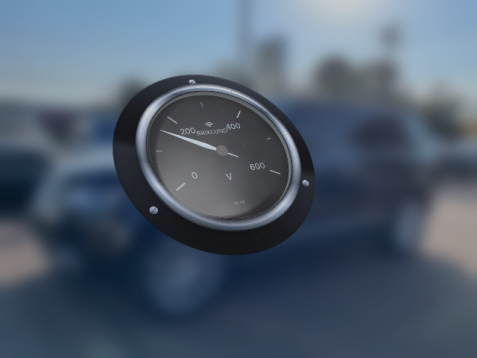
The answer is 150 V
